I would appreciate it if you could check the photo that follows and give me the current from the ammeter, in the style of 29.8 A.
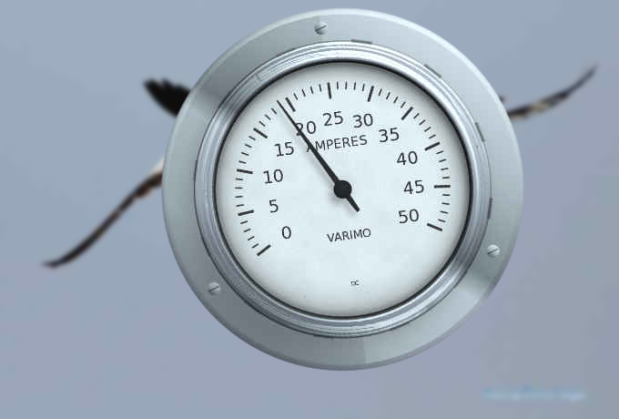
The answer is 19 A
